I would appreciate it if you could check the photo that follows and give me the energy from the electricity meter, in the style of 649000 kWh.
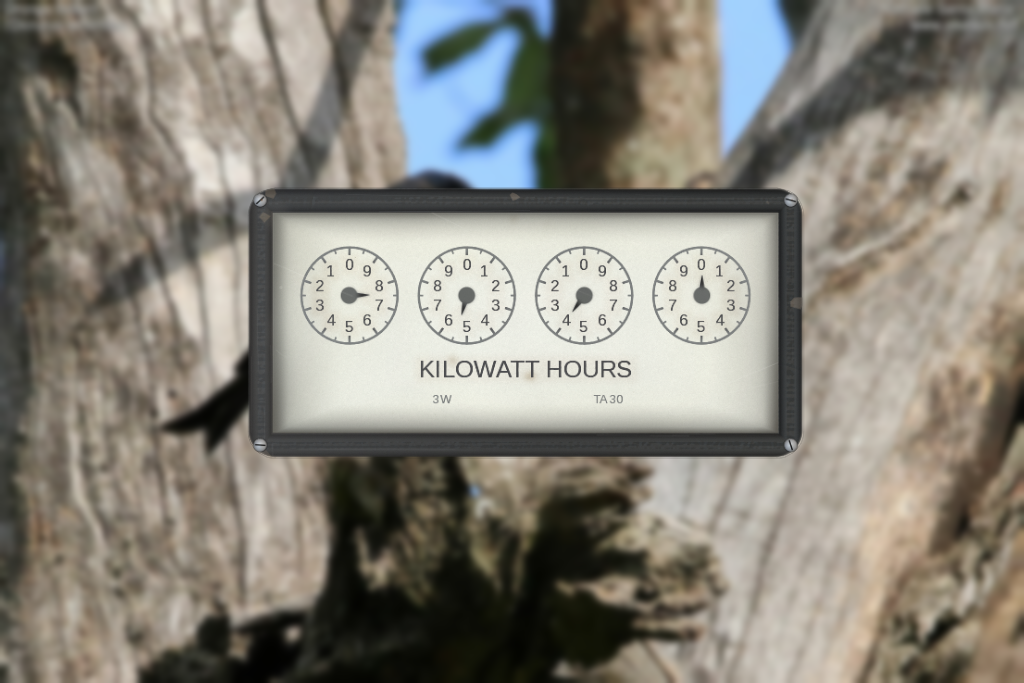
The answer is 7540 kWh
